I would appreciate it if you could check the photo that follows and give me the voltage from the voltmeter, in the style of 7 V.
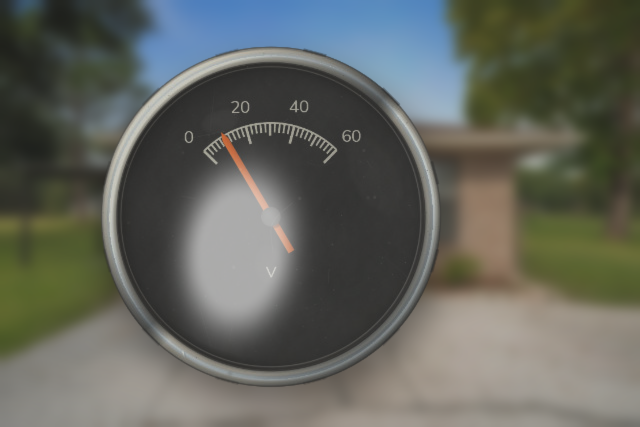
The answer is 10 V
